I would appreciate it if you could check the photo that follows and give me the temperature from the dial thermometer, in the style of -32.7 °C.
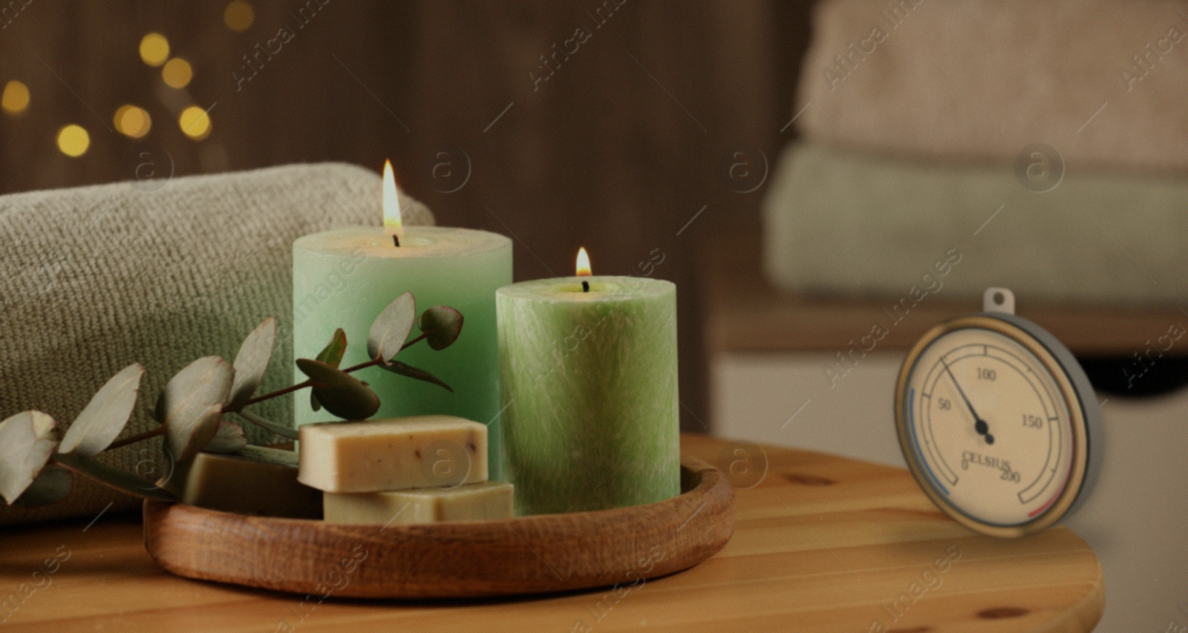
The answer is 75 °C
